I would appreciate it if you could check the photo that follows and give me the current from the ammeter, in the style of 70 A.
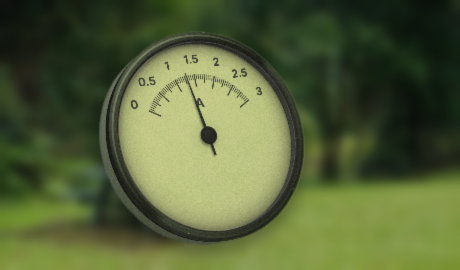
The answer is 1.25 A
